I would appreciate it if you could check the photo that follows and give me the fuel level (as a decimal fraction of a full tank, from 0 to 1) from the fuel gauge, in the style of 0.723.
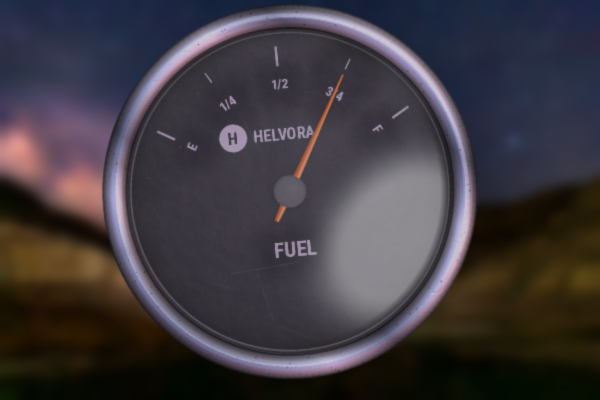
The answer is 0.75
